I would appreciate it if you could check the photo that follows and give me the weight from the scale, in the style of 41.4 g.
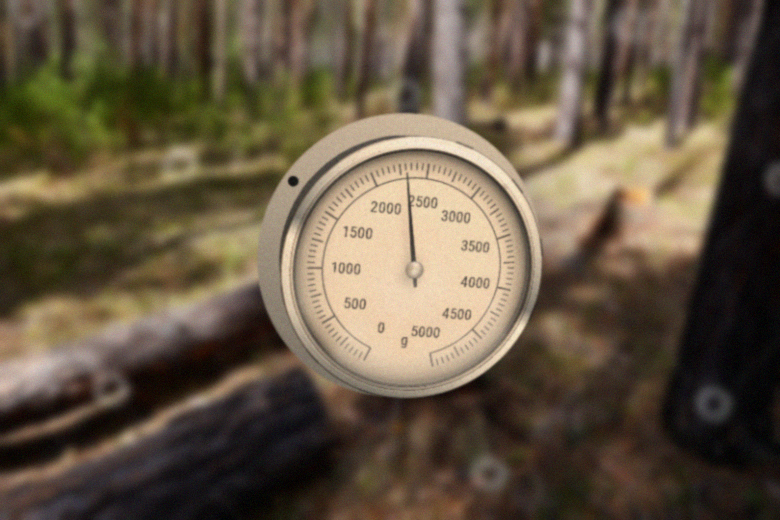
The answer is 2300 g
